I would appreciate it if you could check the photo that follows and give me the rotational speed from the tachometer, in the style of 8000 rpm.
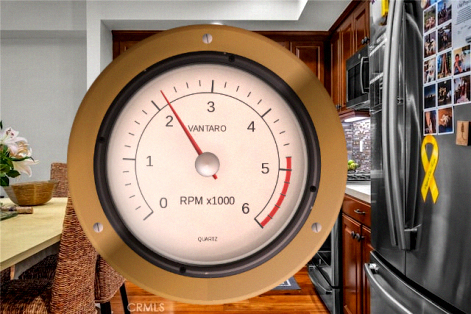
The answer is 2200 rpm
